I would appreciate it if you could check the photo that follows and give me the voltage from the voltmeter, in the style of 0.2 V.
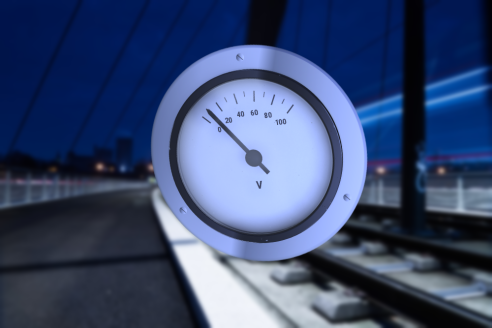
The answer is 10 V
